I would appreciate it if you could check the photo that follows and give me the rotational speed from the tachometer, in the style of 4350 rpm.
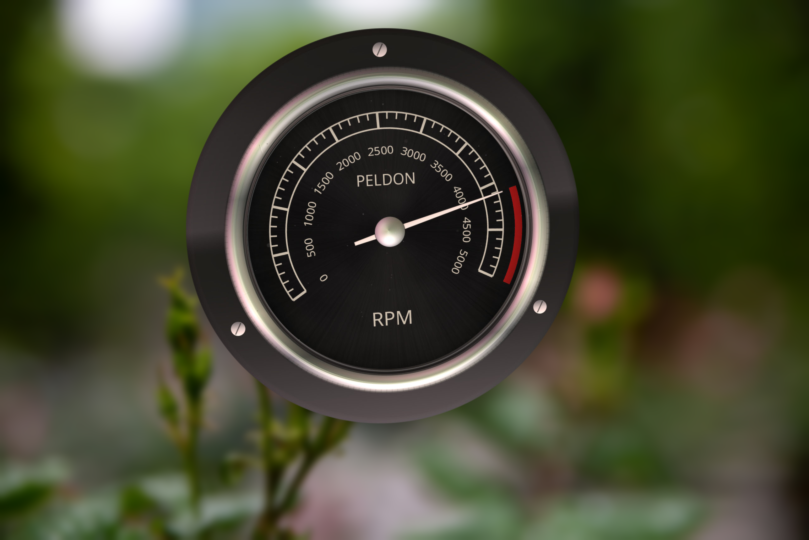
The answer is 4100 rpm
